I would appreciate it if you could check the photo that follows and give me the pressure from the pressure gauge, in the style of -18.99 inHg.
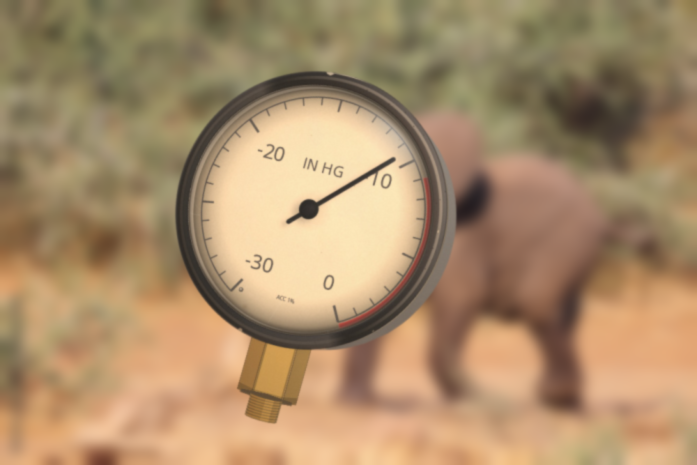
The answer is -10.5 inHg
